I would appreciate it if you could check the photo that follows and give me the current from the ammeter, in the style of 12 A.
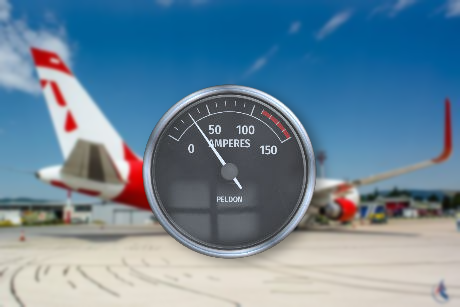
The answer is 30 A
